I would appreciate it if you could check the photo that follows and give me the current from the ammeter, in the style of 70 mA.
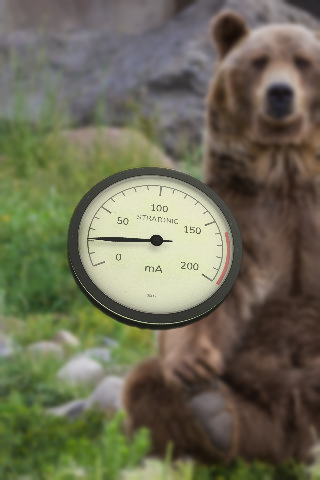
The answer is 20 mA
